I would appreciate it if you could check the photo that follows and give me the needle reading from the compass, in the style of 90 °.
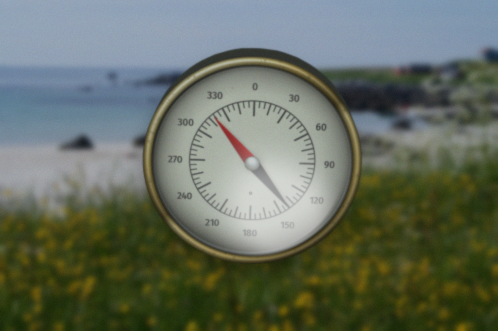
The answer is 320 °
